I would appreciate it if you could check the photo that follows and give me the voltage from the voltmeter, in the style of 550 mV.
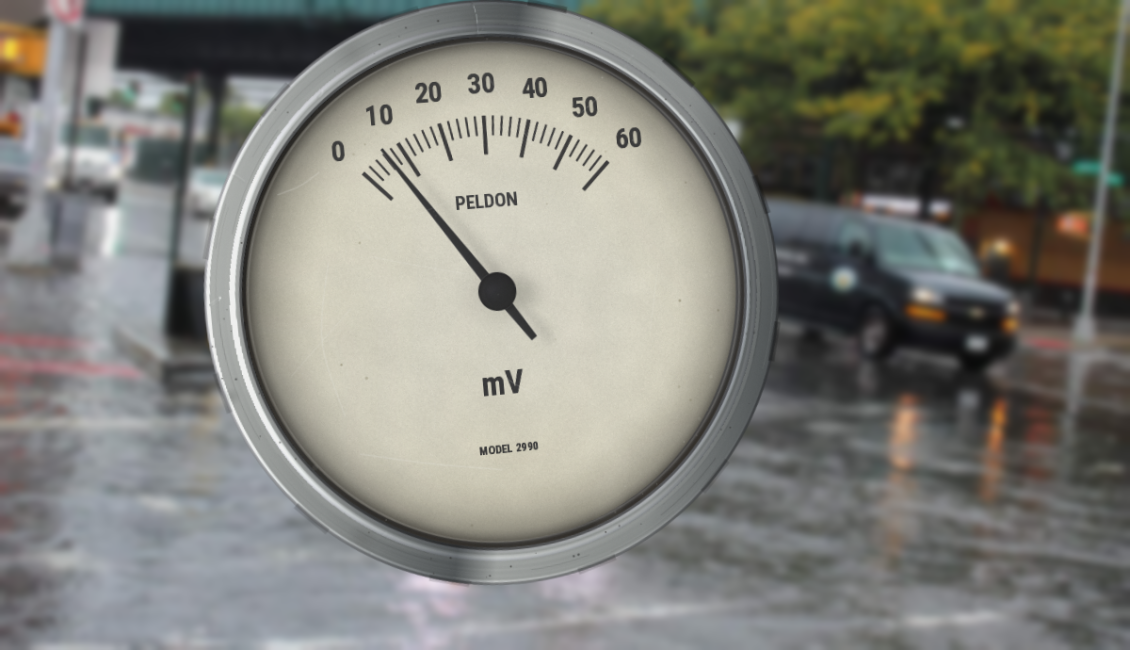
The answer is 6 mV
